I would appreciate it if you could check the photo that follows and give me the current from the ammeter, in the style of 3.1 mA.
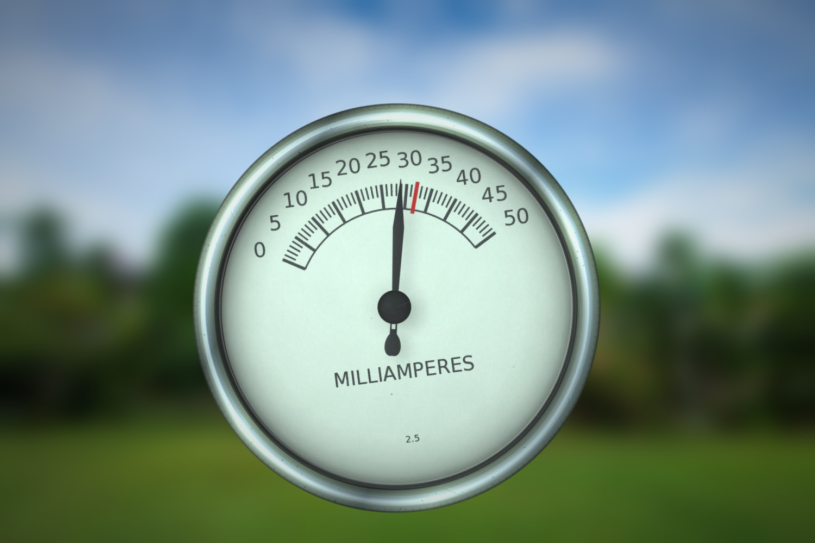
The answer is 29 mA
